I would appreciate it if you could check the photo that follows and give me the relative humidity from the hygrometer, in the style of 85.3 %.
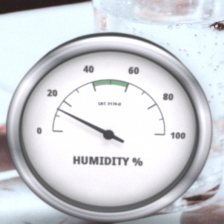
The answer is 15 %
